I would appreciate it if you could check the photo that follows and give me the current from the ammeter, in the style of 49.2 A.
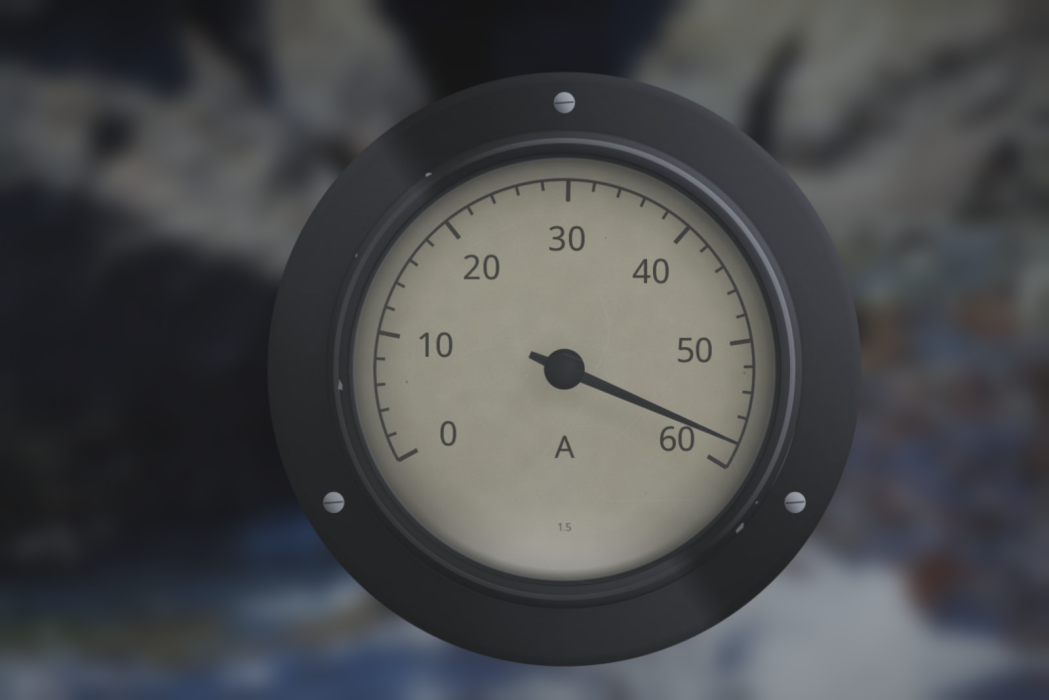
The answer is 58 A
